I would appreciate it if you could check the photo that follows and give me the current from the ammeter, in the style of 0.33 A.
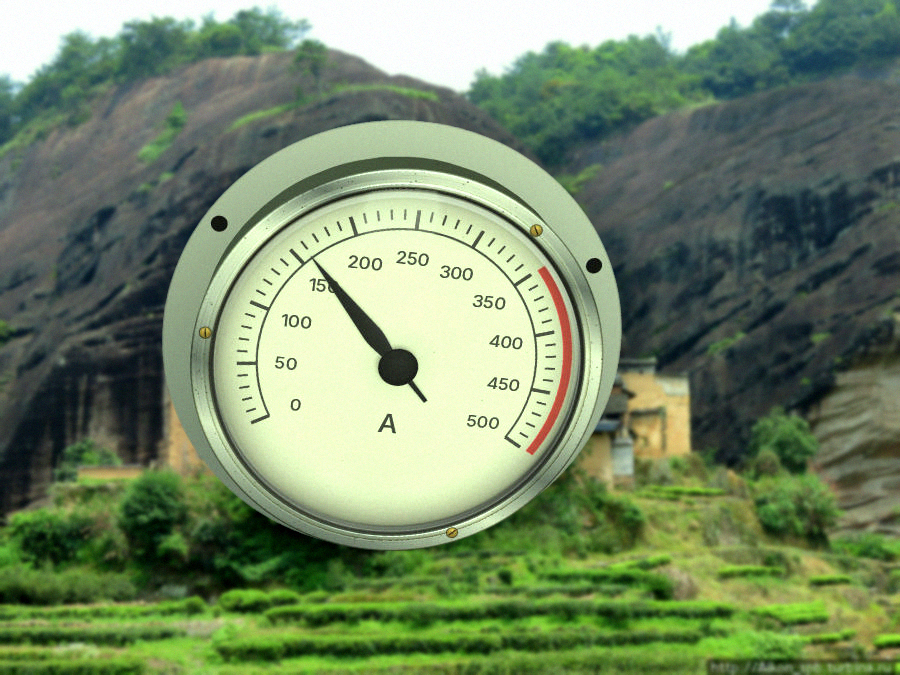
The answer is 160 A
